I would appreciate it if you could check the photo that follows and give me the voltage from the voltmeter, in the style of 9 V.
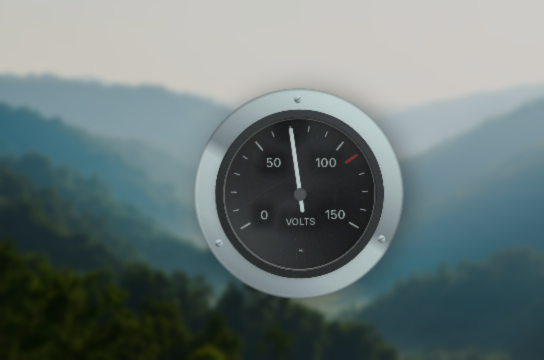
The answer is 70 V
